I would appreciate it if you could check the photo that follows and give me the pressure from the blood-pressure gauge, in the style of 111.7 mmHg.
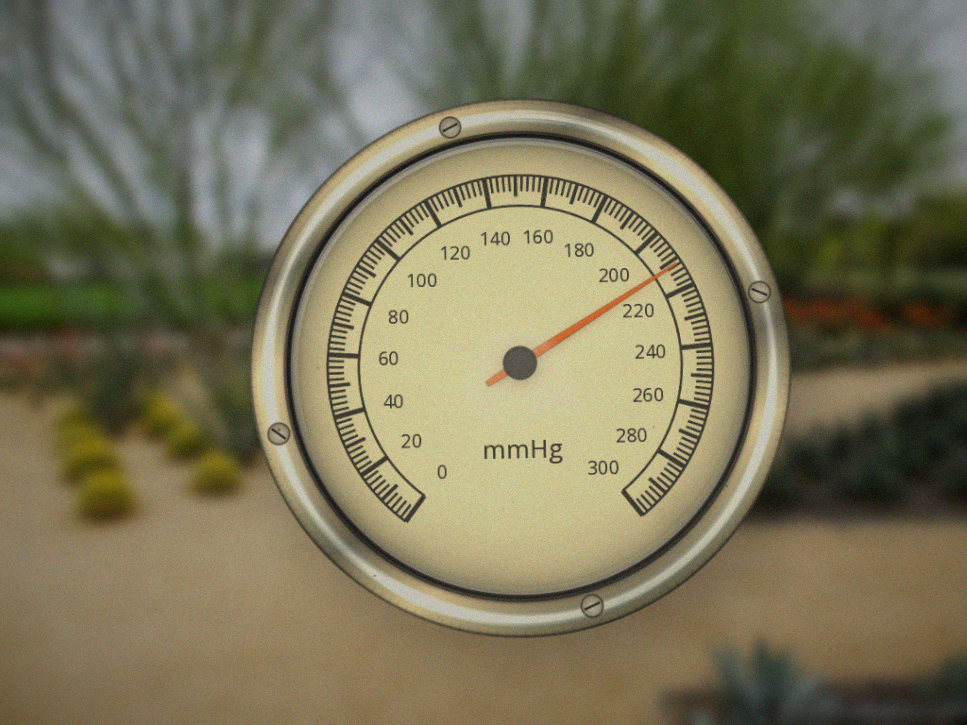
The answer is 212 mmHg
